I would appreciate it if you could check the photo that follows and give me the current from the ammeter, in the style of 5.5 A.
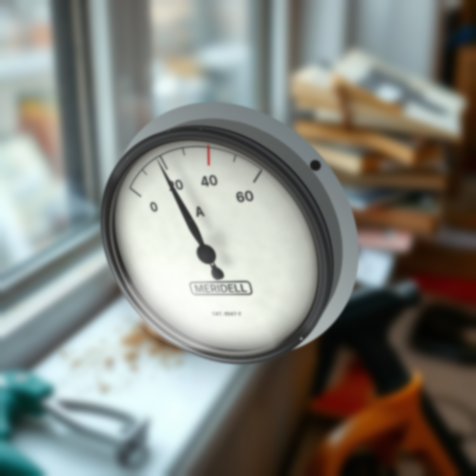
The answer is 20 A
